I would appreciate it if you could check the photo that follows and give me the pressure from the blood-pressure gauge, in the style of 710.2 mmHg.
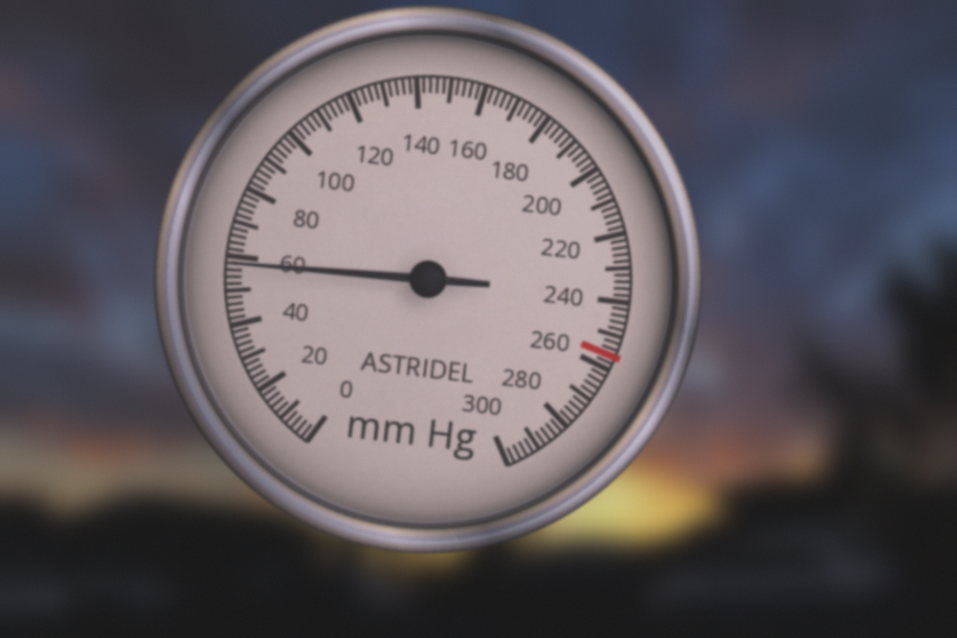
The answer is 58 mmHg
